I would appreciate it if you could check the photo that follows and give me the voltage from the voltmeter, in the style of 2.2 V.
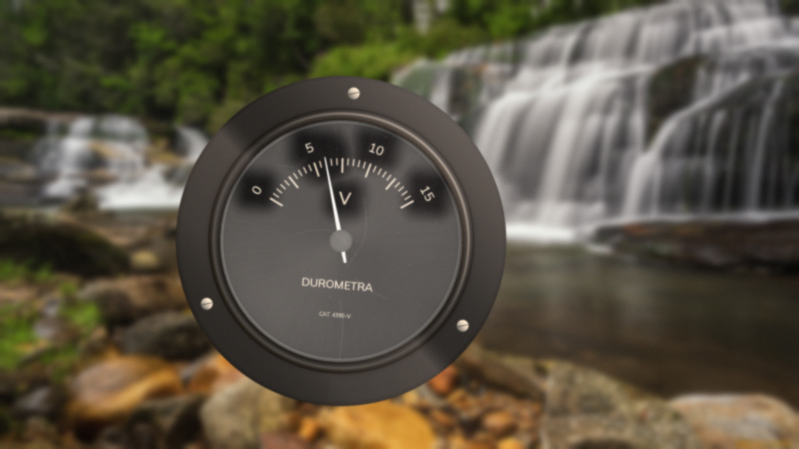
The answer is 6 V
